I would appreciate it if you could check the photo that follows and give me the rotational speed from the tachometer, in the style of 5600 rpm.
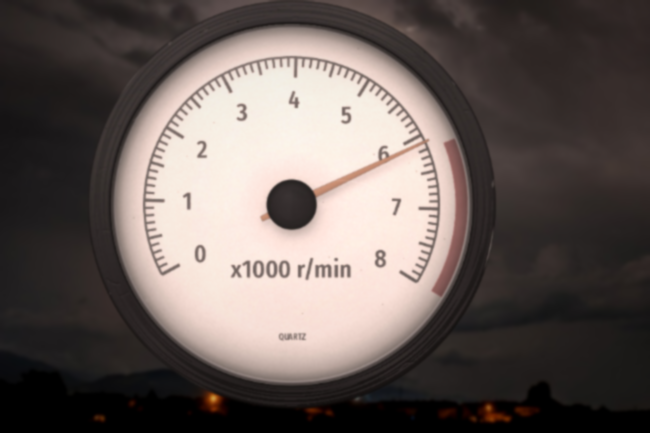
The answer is 6100 rpm
